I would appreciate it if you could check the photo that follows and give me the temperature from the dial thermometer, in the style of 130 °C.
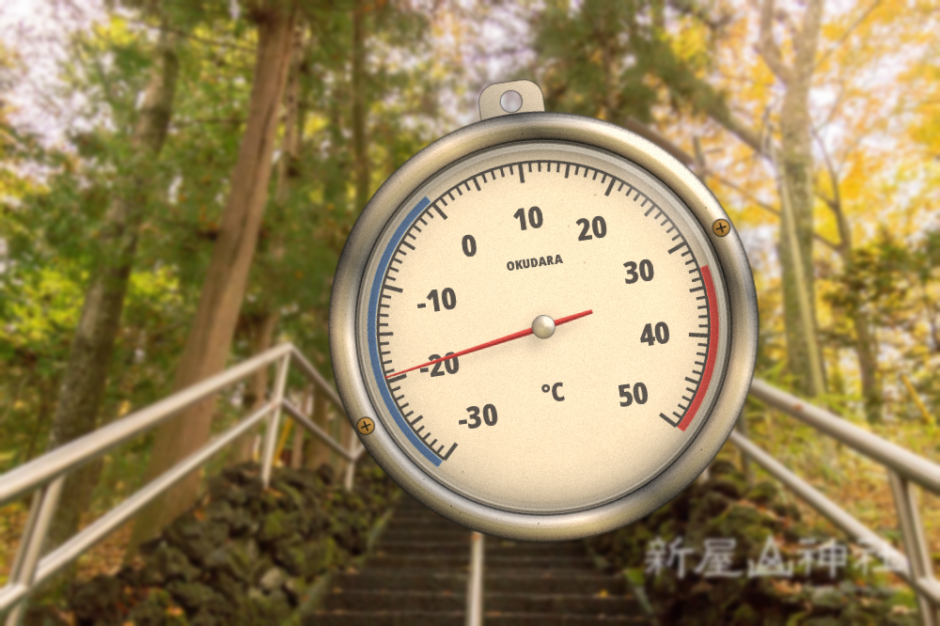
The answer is -19.5 °C
